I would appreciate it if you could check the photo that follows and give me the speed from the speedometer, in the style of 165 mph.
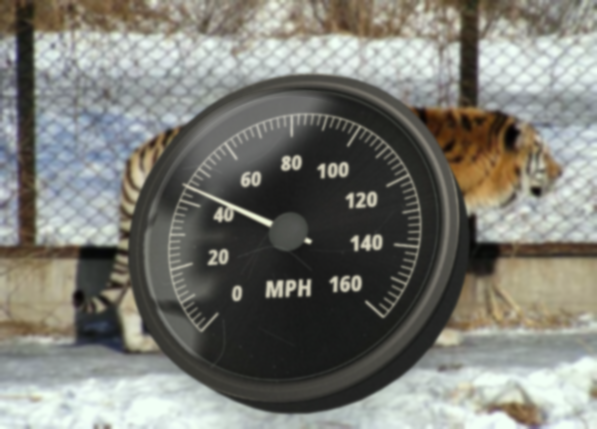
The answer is 44 mph
